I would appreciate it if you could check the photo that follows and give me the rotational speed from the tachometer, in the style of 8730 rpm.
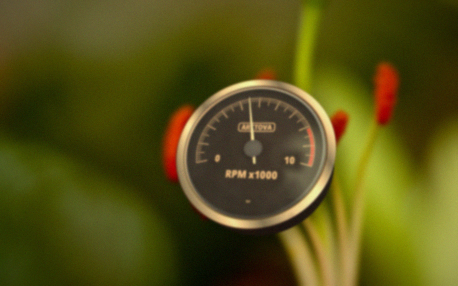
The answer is 4500 rpm
